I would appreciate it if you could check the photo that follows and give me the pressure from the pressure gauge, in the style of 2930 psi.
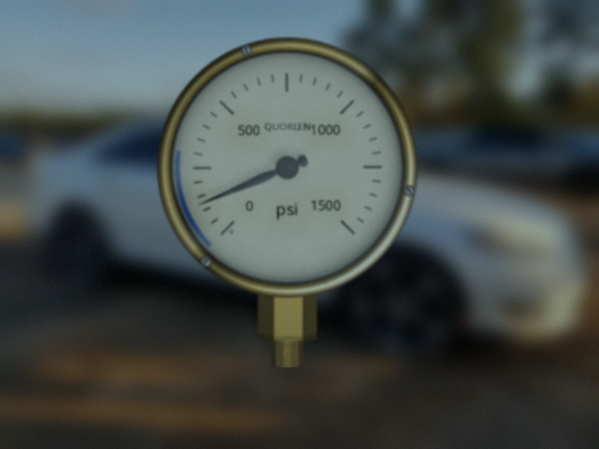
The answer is 125 psi
